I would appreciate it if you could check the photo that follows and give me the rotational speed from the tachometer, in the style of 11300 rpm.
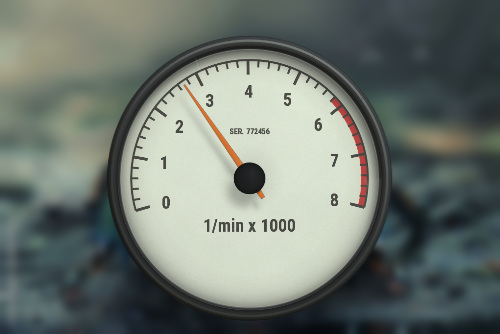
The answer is 2700 rpm
